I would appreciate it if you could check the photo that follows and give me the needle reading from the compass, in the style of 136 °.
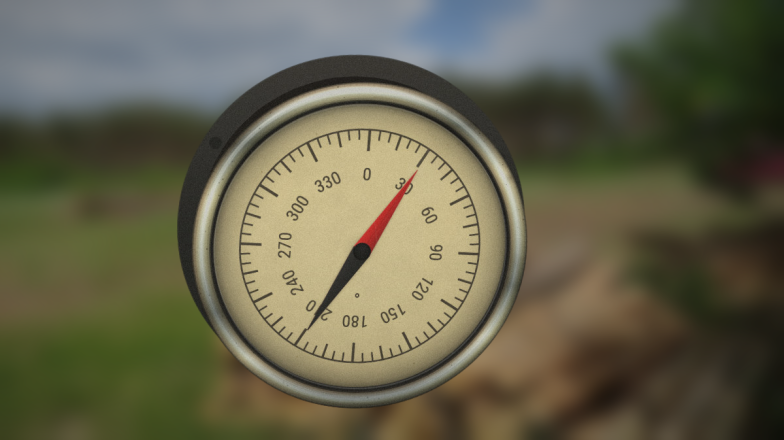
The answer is 30 °
